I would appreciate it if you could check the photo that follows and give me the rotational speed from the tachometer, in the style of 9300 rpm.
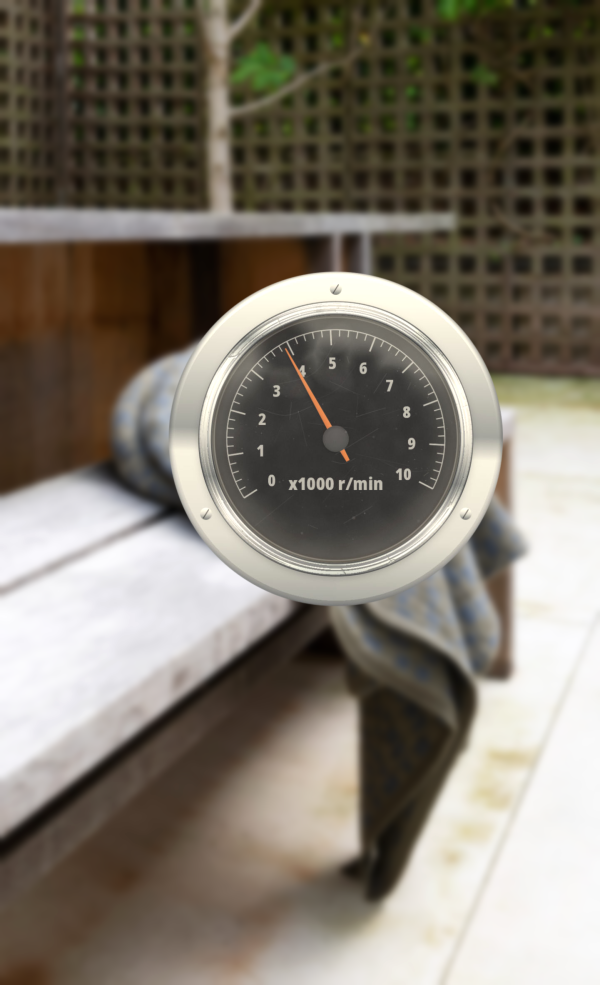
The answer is 3900 rpm
